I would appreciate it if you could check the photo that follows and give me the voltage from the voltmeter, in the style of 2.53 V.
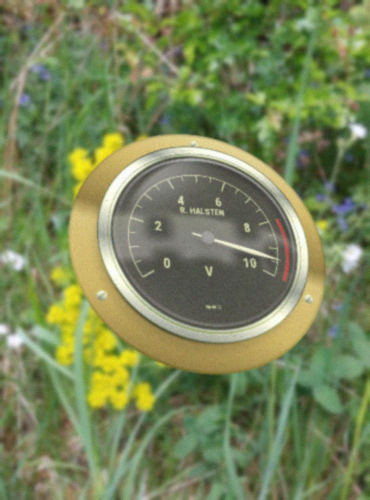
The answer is 9.5 V
